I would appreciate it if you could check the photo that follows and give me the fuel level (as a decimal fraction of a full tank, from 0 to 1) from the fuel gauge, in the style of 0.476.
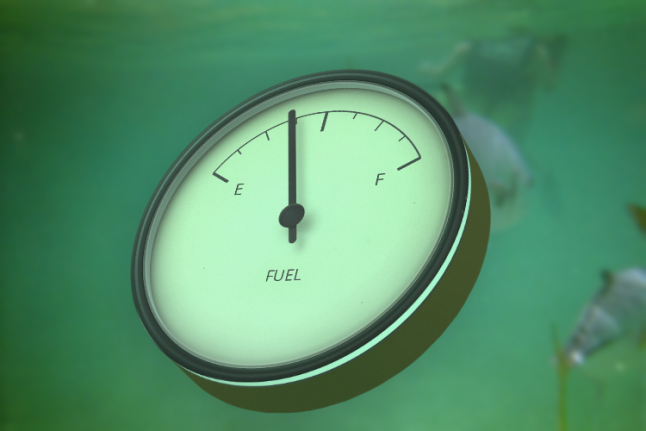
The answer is 0.375
